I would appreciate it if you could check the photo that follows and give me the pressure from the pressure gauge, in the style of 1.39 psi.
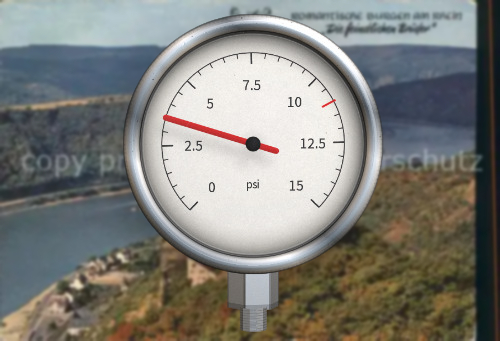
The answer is 3.5 psi
